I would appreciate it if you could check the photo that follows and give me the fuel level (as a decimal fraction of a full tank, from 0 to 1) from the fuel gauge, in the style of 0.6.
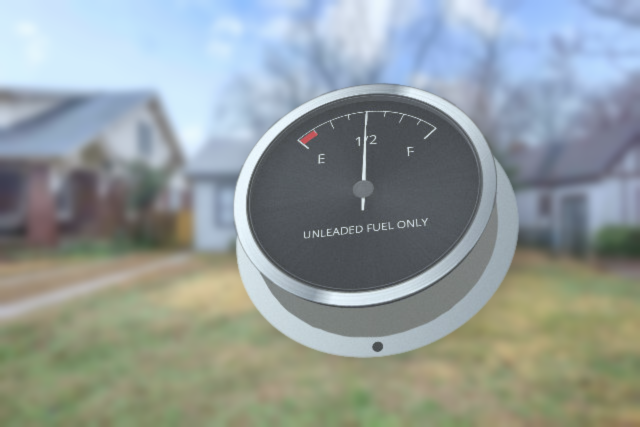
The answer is 0.5
